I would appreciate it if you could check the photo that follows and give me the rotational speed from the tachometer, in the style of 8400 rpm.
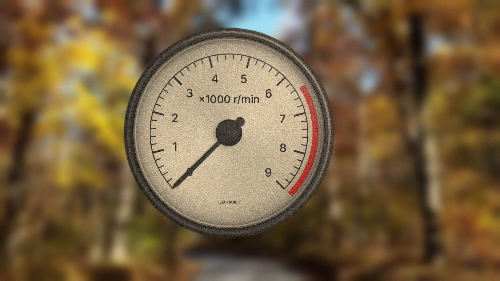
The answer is 0 rpm
